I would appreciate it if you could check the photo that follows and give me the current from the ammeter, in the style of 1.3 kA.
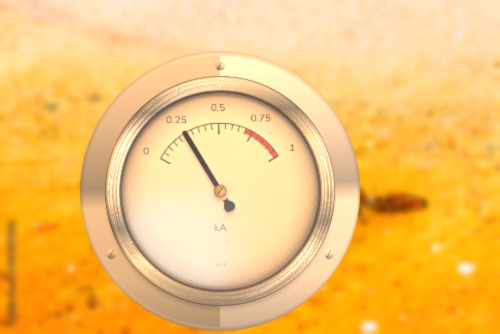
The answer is 0.25 kA
